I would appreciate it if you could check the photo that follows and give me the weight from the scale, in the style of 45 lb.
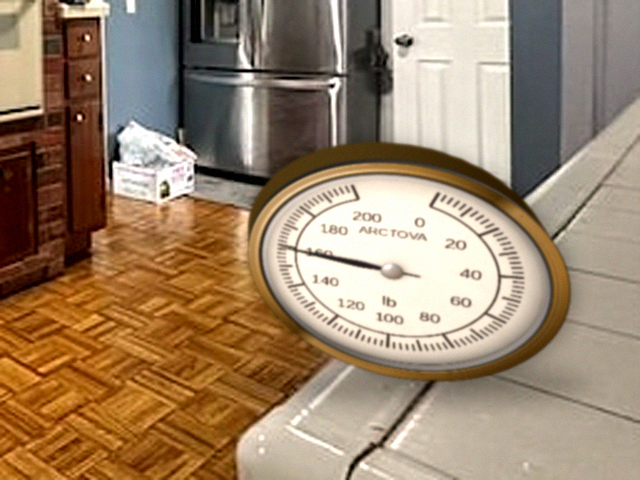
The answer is 160 lb
